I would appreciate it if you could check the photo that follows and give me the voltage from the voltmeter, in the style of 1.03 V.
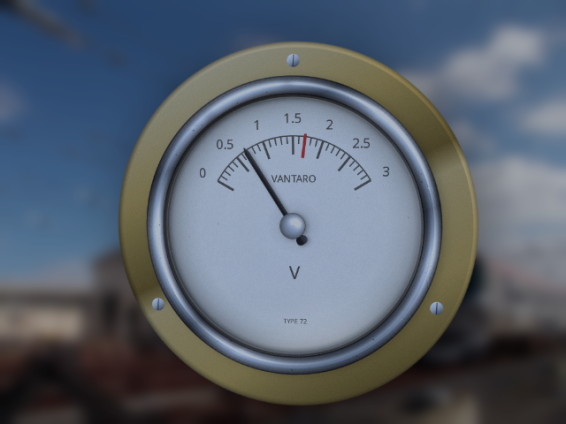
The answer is 0.7 V
